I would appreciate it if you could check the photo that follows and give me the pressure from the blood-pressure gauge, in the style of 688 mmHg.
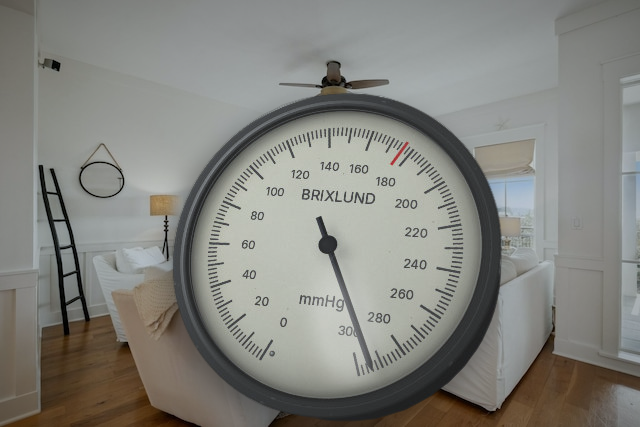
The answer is 294 mmHg
